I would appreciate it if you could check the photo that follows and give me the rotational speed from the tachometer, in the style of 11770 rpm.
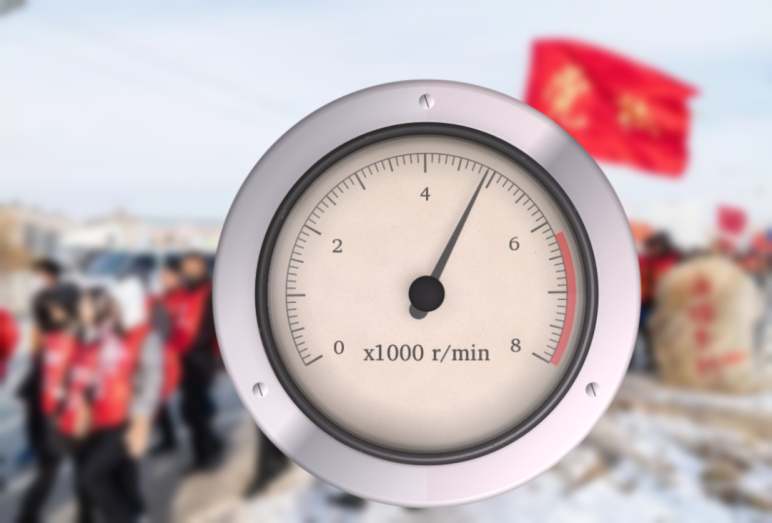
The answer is 4900 rpm
